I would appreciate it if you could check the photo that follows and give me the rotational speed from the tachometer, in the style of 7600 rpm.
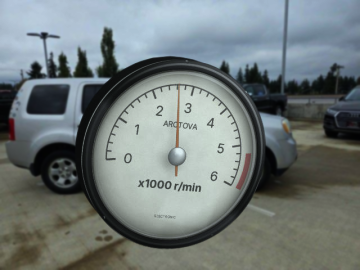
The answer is 2600 rpm
